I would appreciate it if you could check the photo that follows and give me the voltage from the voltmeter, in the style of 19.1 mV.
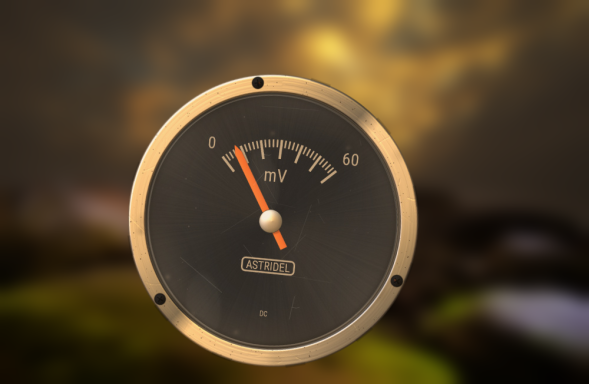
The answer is 8 mV
